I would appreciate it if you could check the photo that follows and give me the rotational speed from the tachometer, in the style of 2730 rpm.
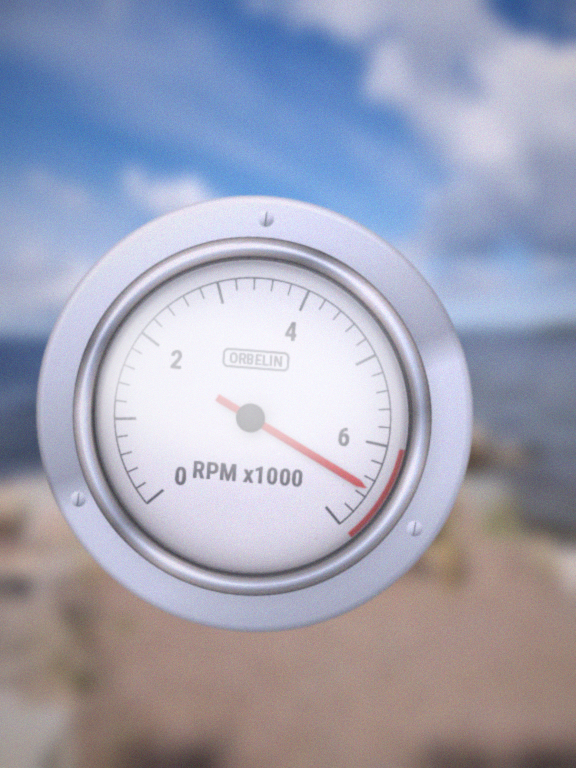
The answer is 6500 rpm
